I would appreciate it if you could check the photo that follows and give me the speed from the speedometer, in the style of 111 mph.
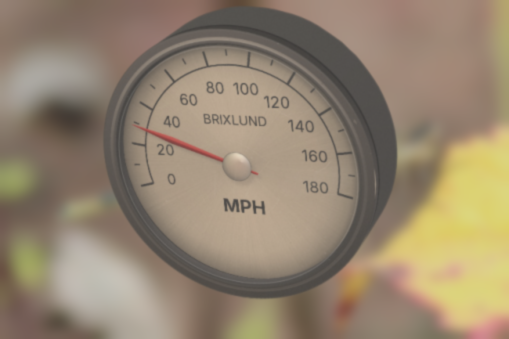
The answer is 30 mph
